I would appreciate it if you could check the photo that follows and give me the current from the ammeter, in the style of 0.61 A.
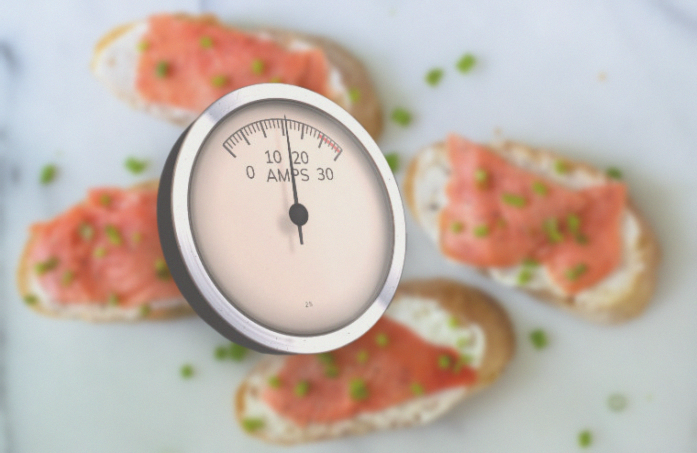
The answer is 15 A
